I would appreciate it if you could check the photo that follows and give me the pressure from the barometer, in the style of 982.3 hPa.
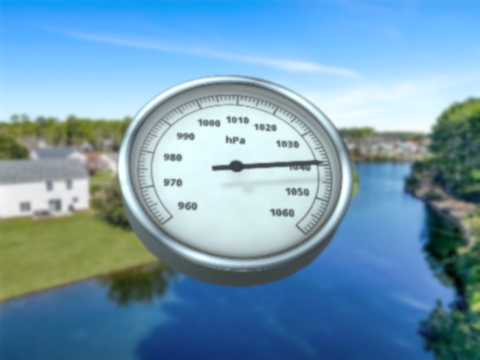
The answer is 1040 hPa
